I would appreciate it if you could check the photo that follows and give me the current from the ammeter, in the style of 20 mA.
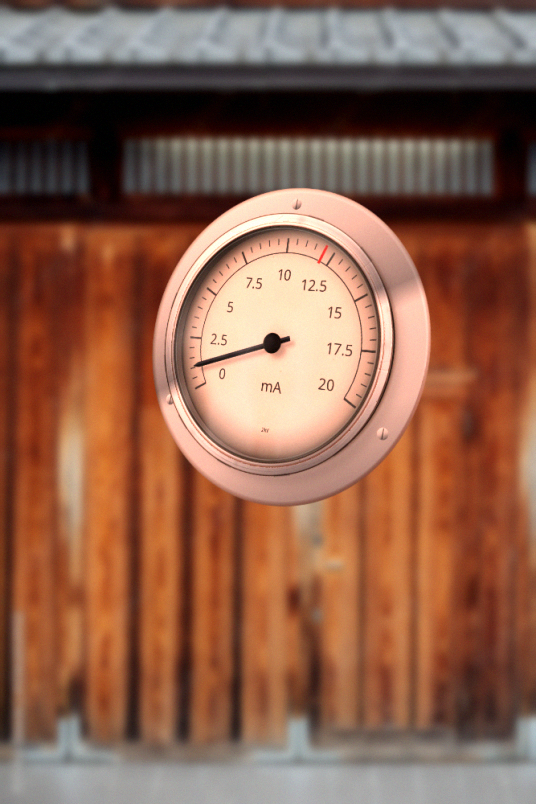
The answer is 1 mA
